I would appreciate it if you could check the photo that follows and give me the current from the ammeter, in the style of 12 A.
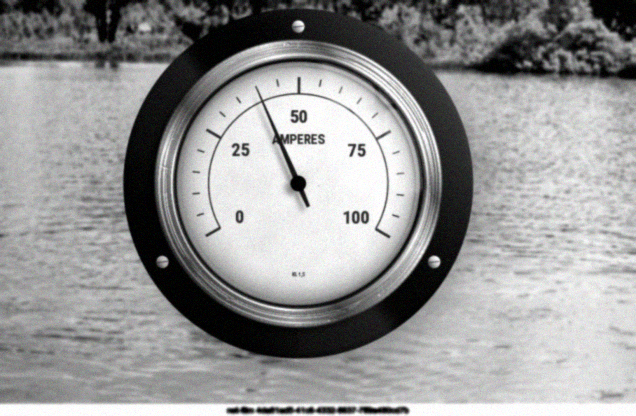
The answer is 40 A
